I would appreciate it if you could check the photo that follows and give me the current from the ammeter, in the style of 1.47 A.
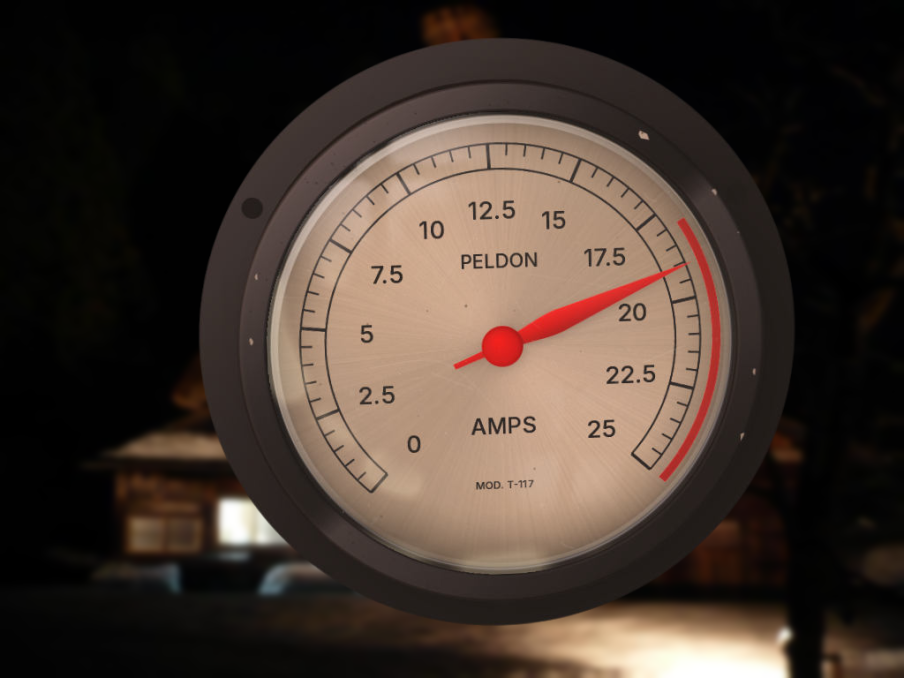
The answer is 19 A
